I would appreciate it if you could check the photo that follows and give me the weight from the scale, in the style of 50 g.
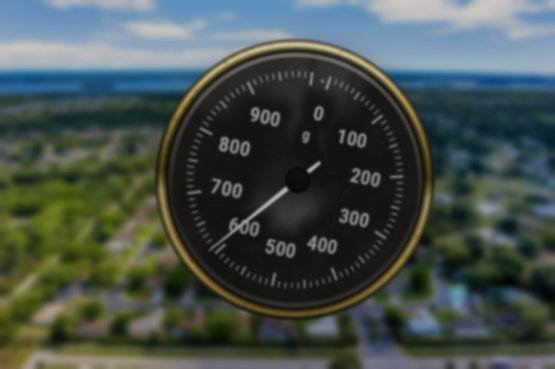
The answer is 610 g
